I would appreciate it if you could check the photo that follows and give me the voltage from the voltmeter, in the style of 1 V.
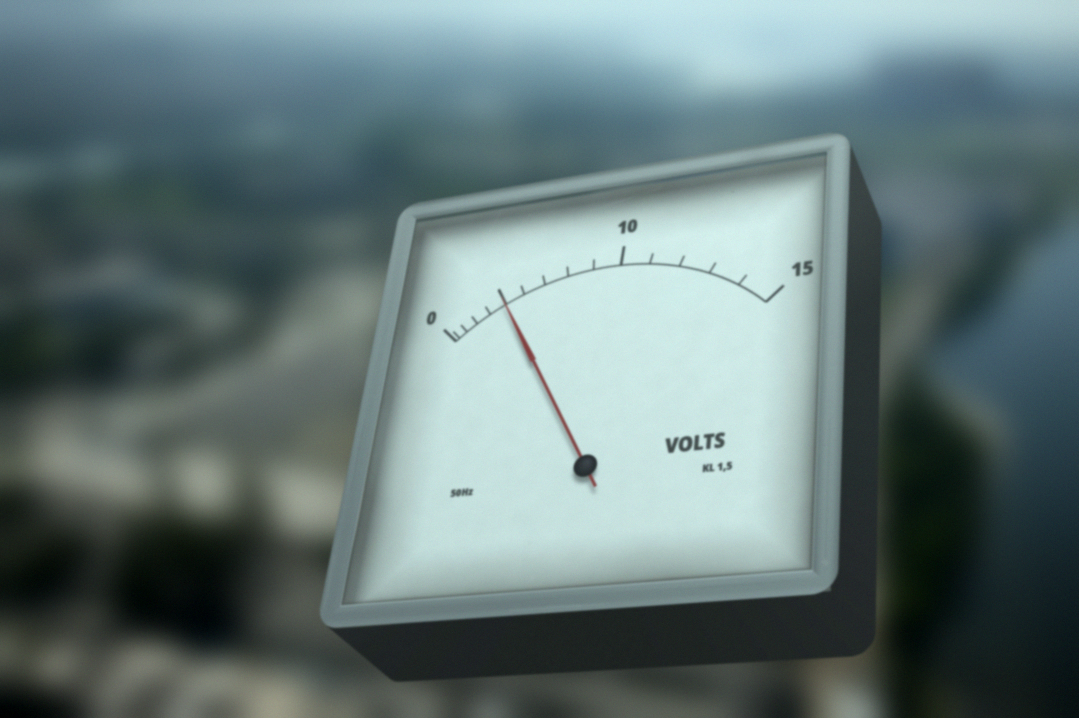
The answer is 5 V
